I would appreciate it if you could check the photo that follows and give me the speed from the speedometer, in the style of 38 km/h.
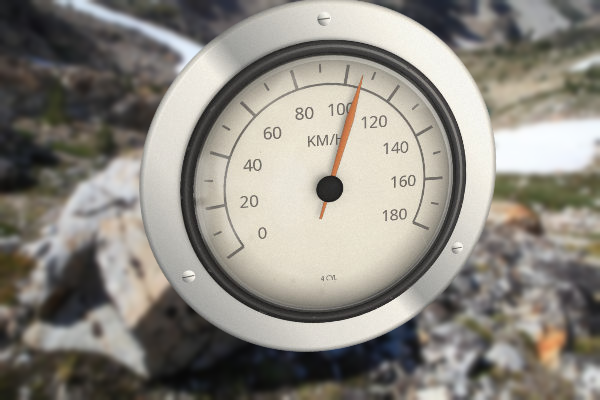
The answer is 105 km/h
